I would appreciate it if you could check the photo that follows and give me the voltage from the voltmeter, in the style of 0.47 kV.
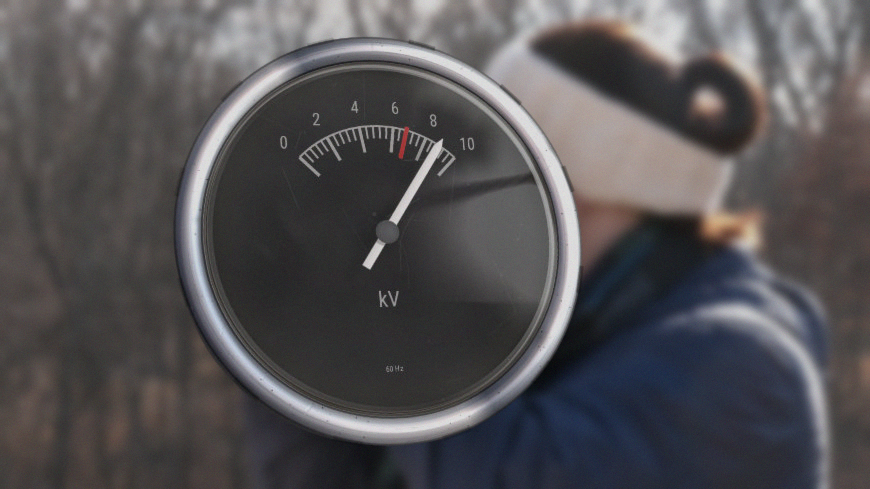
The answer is 8.8 kV
